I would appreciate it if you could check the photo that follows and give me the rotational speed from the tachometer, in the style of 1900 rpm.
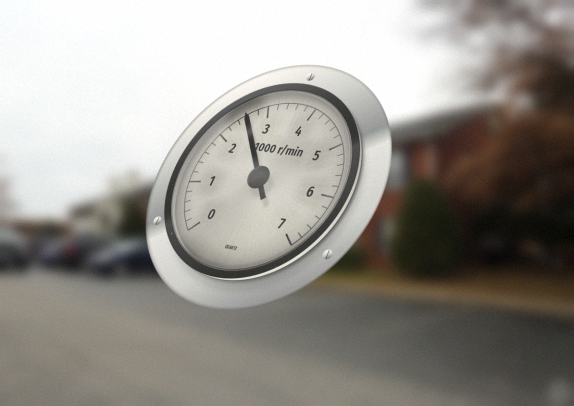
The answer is 2600 rpm
